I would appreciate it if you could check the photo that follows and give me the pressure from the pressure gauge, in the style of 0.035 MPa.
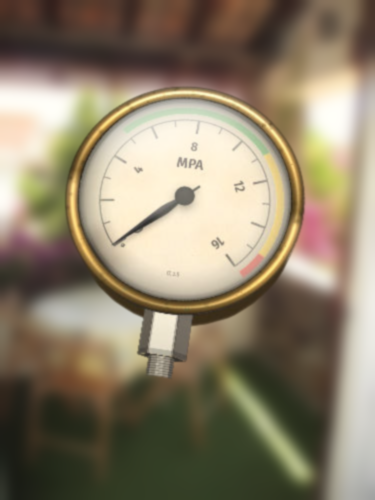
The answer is 0 MPa
